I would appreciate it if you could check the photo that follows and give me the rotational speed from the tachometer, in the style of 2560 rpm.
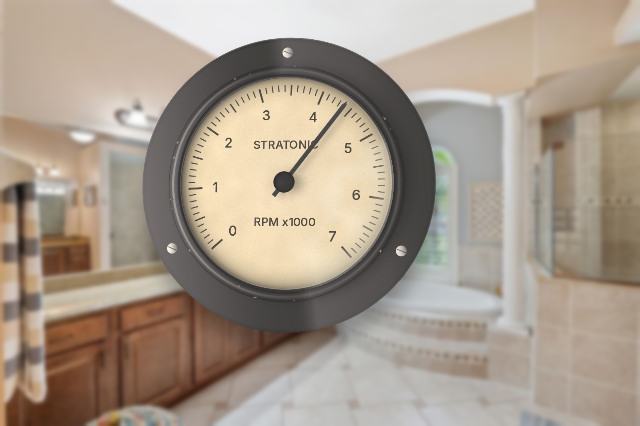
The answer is 4400 rpm
